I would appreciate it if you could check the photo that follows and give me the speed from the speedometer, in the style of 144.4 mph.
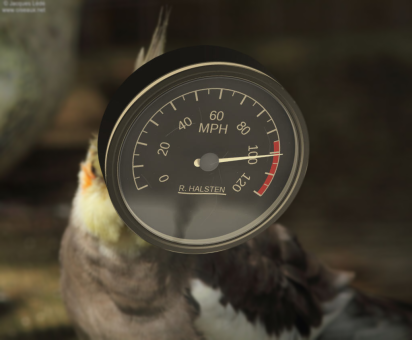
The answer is 100 mph
